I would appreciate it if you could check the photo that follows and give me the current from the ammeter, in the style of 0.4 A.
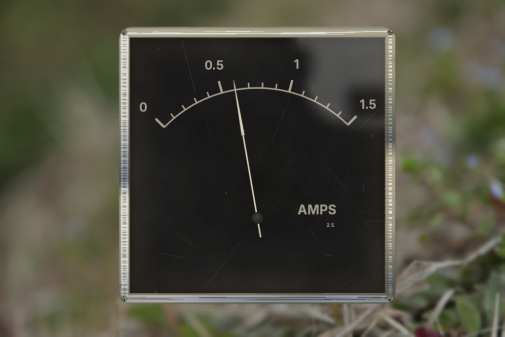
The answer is 0.6 A
